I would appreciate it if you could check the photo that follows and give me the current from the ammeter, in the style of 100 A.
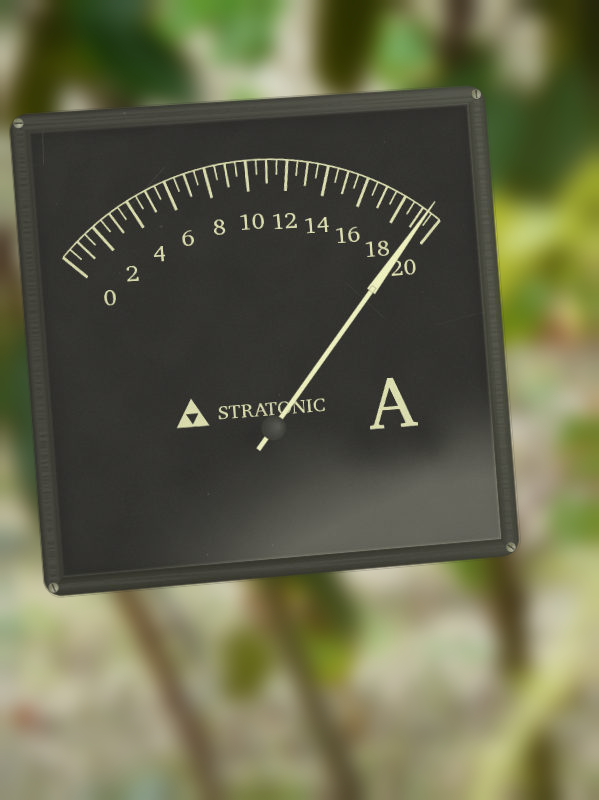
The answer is 19.25 A
